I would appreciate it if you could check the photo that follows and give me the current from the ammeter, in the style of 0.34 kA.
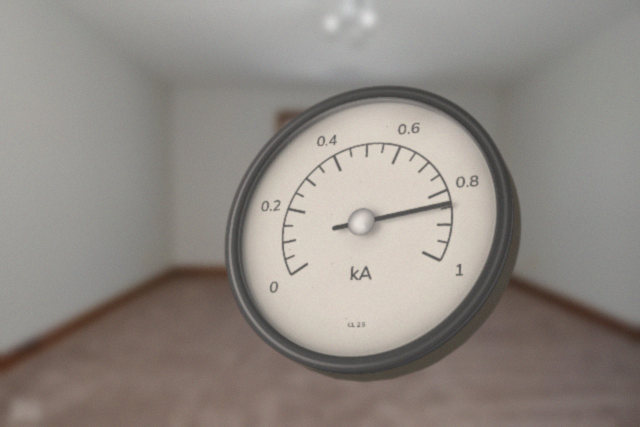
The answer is 0.85 kA
